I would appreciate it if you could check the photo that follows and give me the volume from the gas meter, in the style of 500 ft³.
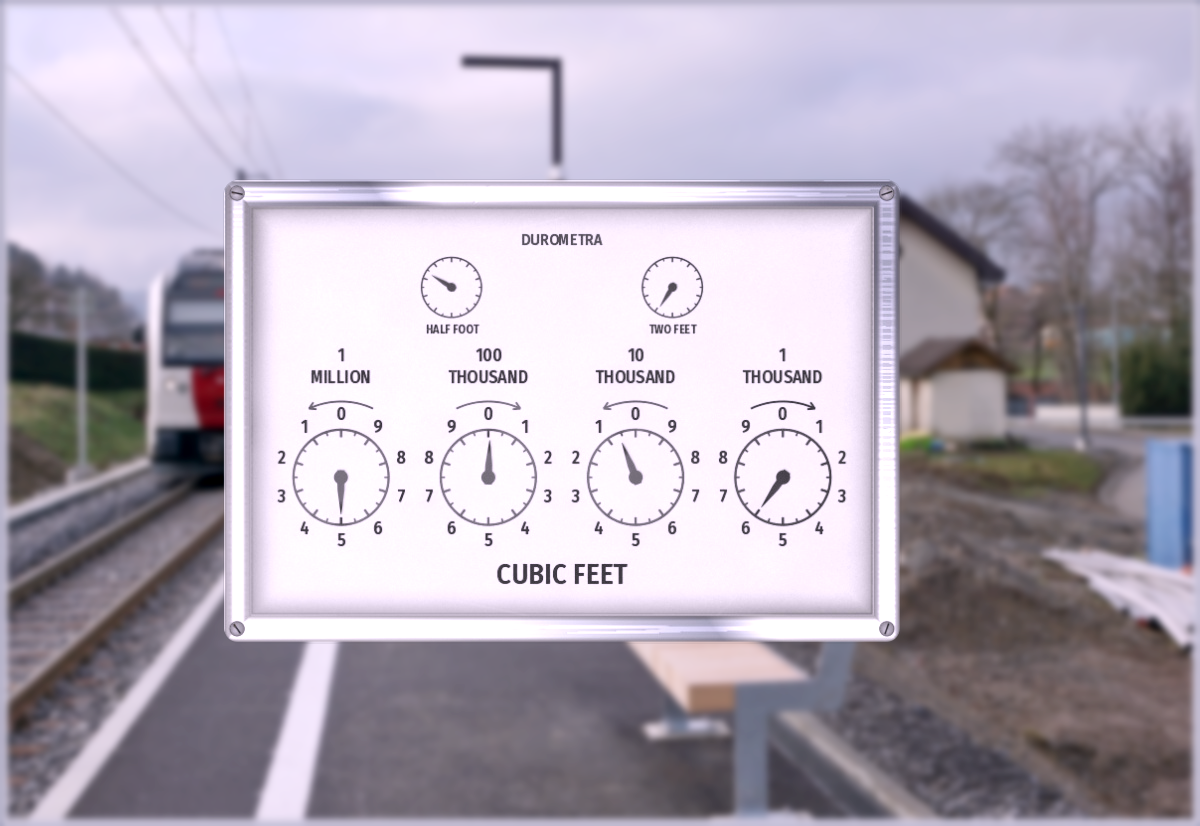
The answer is 500600 ft³
